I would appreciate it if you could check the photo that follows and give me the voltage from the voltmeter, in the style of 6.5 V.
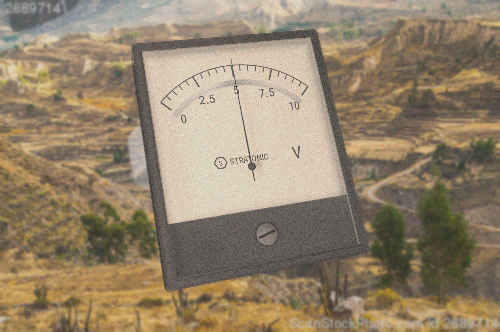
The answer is 5 V
